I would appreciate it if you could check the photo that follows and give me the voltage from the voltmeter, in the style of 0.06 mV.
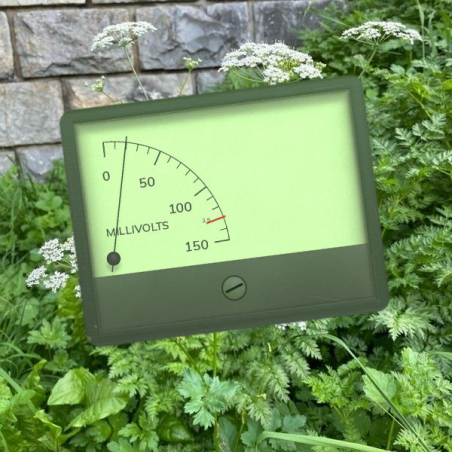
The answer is 20 mV
